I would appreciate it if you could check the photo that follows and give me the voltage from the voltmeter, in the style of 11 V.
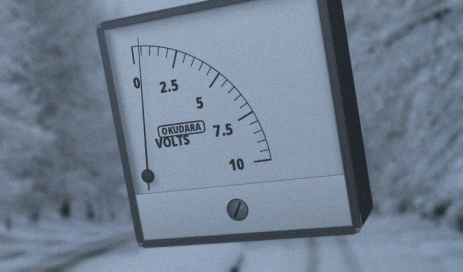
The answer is 0.5 V
